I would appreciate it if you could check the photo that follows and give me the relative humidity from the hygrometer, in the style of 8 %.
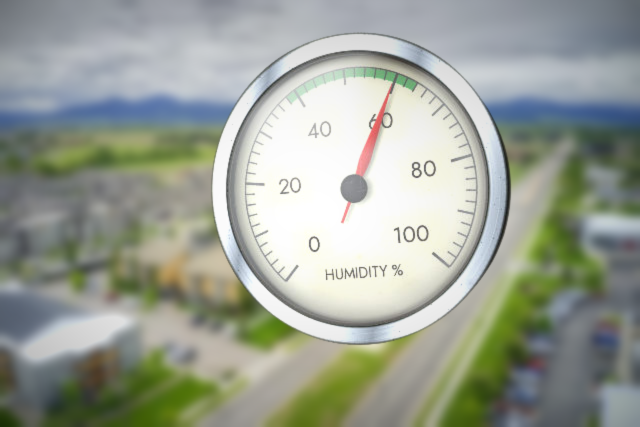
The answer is 60 %
